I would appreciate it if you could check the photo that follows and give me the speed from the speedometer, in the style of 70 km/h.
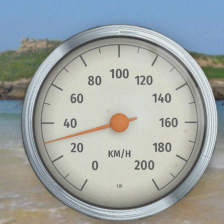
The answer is 30 km/h
